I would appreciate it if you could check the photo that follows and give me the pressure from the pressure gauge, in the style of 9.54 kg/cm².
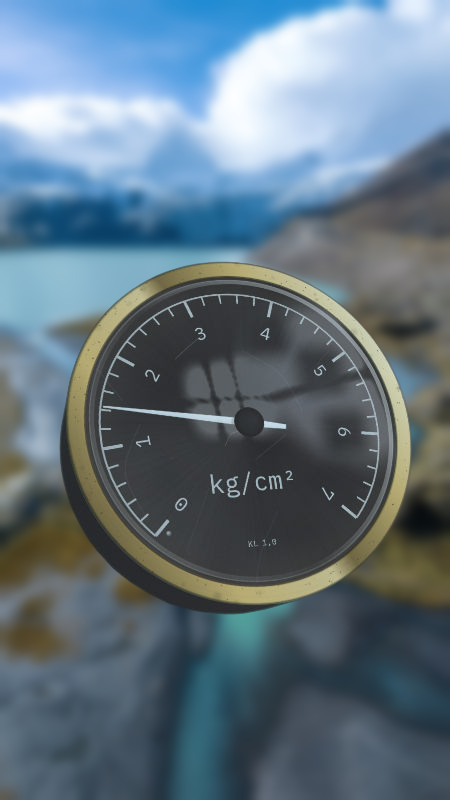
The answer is 1.4 kg/cm²
